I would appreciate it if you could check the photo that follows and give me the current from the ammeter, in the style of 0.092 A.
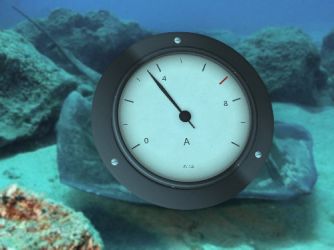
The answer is 3.5 A
